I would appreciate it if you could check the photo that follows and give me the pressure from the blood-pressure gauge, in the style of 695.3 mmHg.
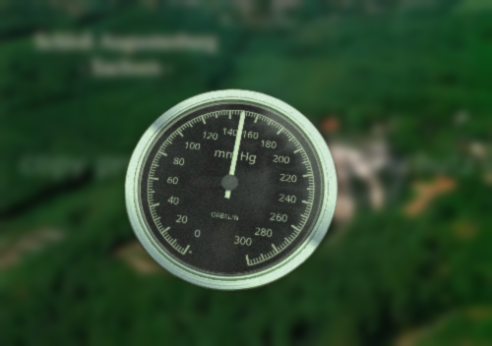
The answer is 150 mmHg
